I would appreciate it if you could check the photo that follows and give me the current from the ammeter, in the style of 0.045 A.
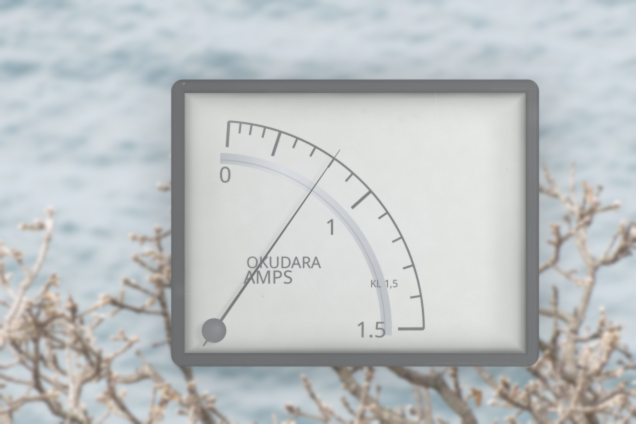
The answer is 0.8 A
